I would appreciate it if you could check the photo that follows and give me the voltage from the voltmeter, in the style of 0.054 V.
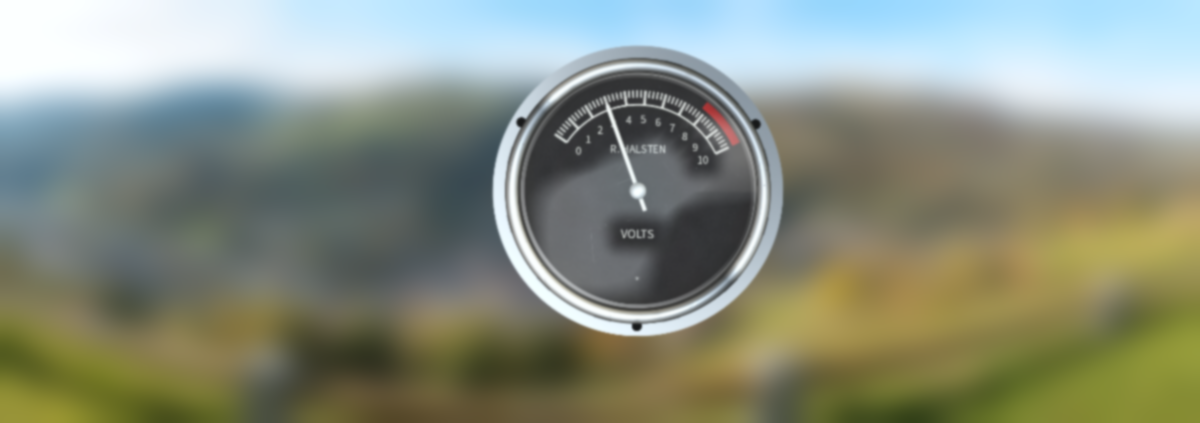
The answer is 3 V
